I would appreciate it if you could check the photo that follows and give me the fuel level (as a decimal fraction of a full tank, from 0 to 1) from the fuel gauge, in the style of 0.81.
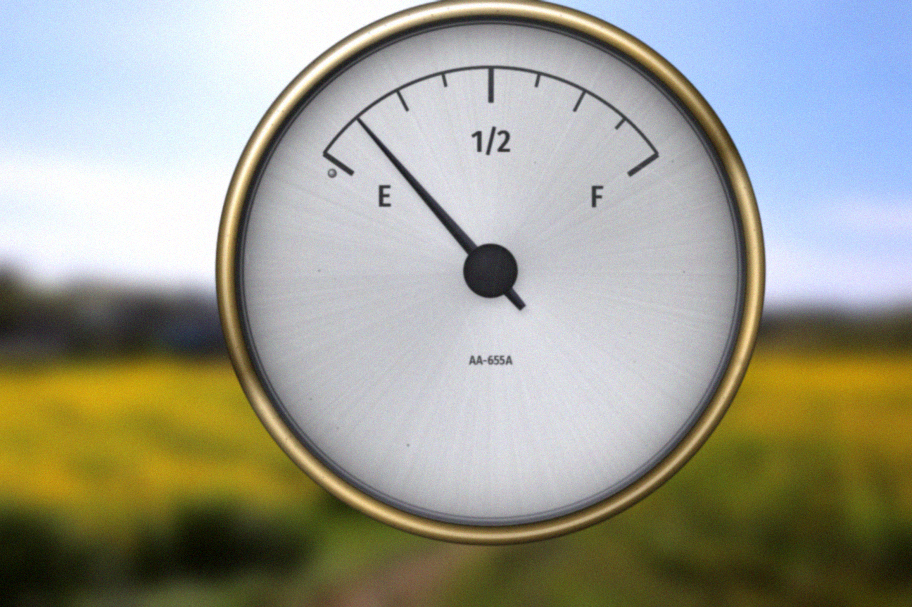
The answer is 0.125
